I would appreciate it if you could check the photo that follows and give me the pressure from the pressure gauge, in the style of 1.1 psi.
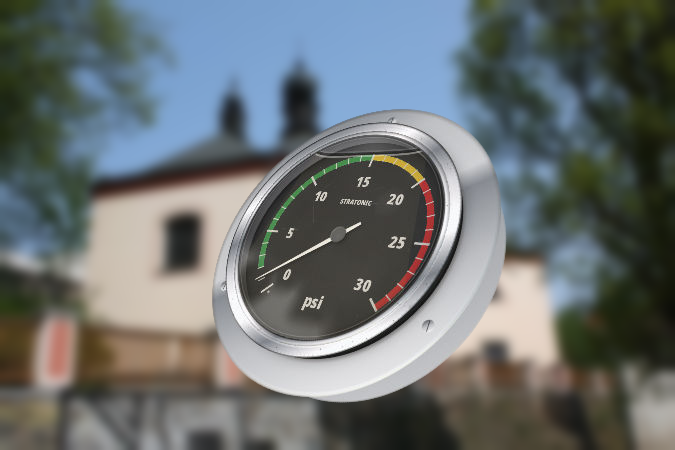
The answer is 1 psi
